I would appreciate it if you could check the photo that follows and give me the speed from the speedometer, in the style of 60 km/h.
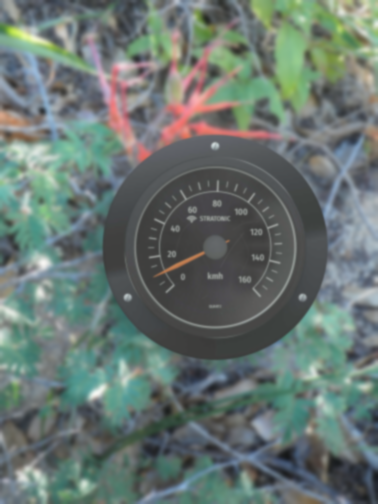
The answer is 10 km/h
